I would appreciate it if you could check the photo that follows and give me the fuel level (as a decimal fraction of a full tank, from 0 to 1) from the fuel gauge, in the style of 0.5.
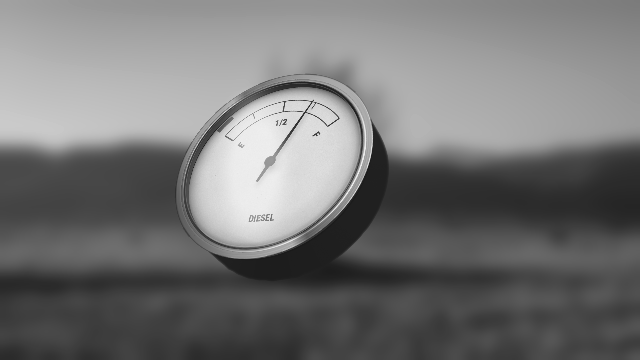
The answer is 0.75
